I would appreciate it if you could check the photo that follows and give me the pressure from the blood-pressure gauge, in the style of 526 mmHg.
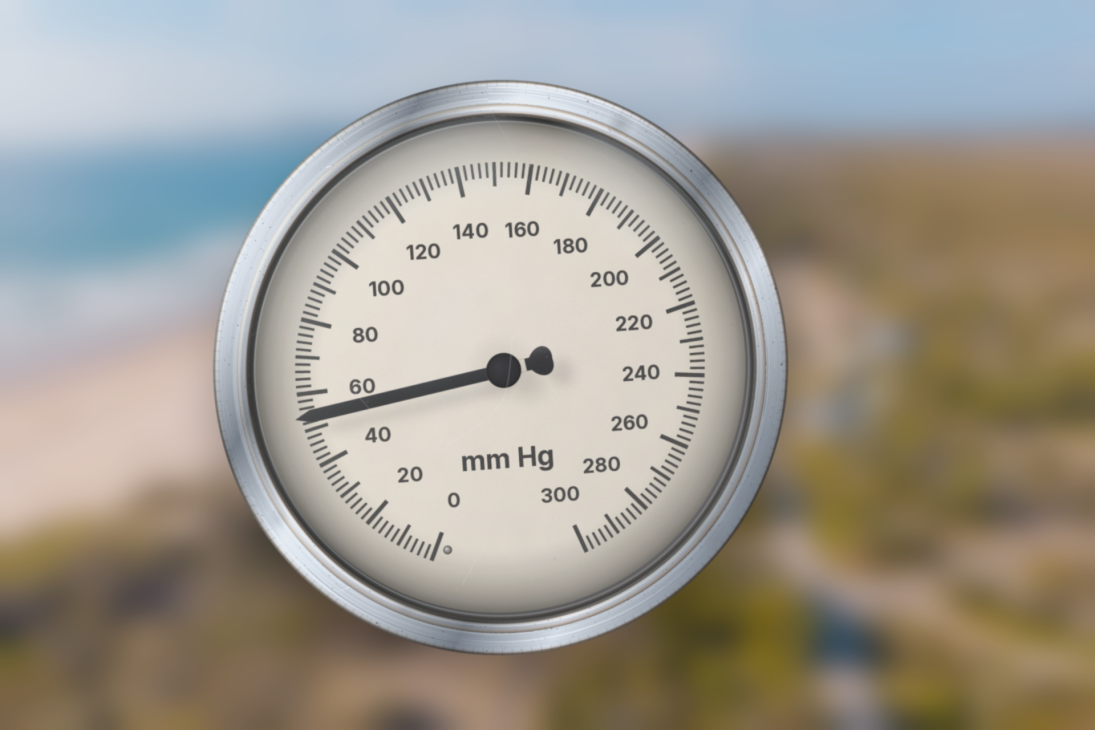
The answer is 54 mmHg
